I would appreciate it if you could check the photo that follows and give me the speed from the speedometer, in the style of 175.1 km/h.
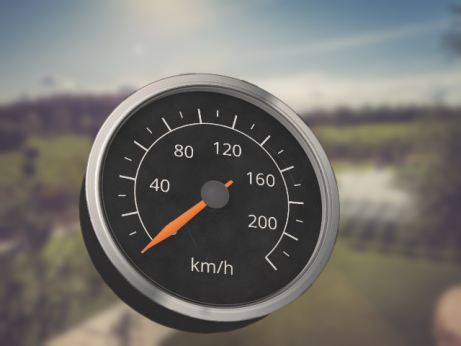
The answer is 0 km/h
